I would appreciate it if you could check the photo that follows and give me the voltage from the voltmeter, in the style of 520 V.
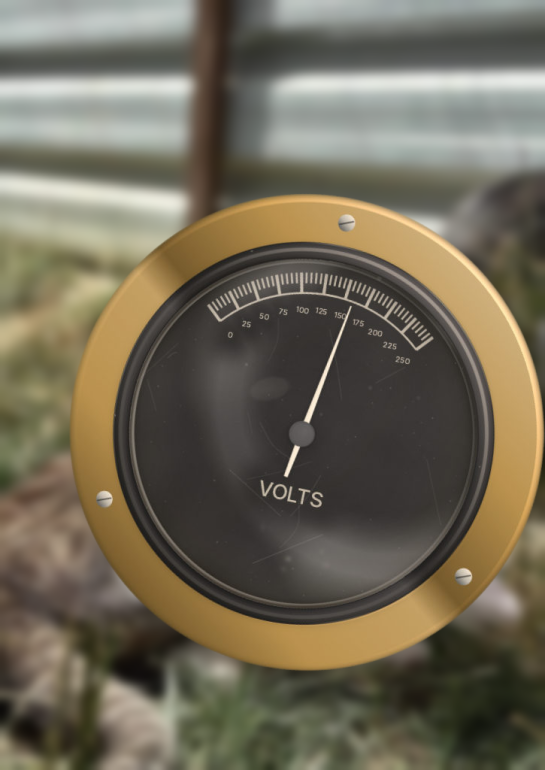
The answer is 160 V
